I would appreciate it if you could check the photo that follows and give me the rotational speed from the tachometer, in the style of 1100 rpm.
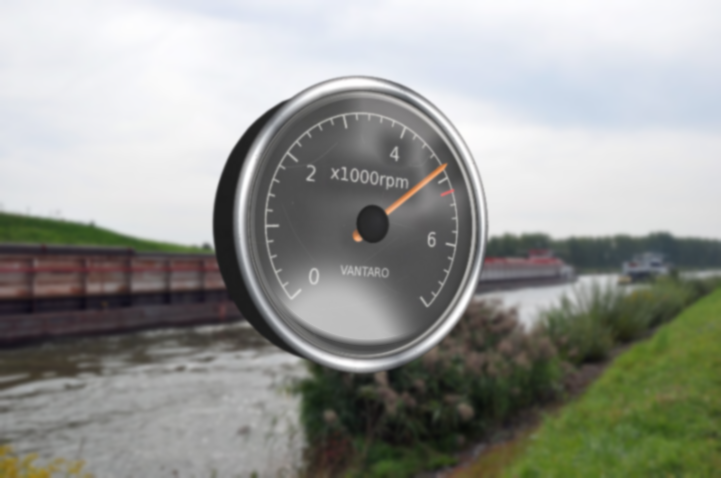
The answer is 4800 rpm
